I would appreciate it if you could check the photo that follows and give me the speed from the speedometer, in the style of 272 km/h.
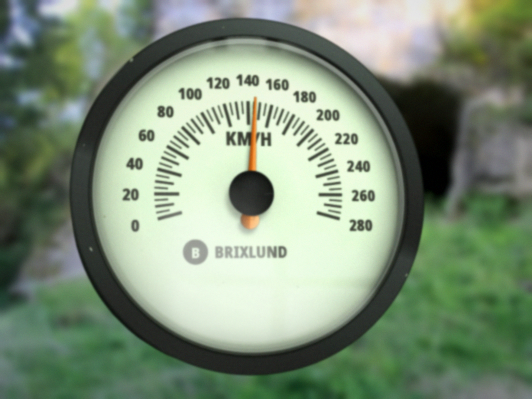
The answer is 145 km/h
